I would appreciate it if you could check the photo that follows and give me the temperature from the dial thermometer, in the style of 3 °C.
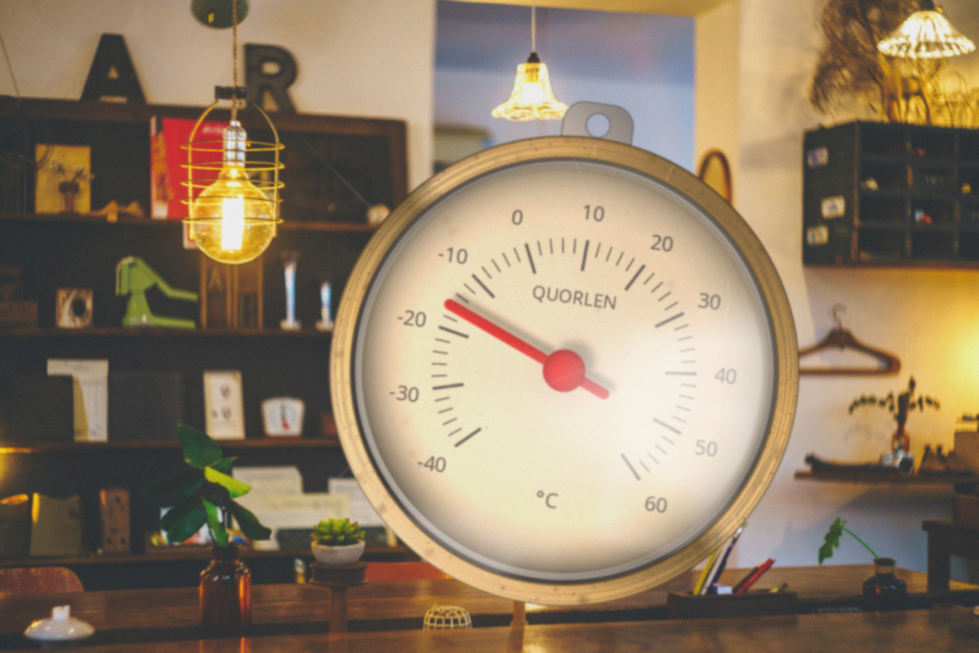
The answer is -16 °C
